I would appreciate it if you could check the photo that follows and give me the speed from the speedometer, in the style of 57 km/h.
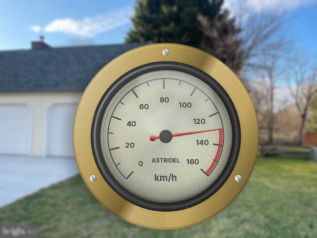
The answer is 130 km/h
